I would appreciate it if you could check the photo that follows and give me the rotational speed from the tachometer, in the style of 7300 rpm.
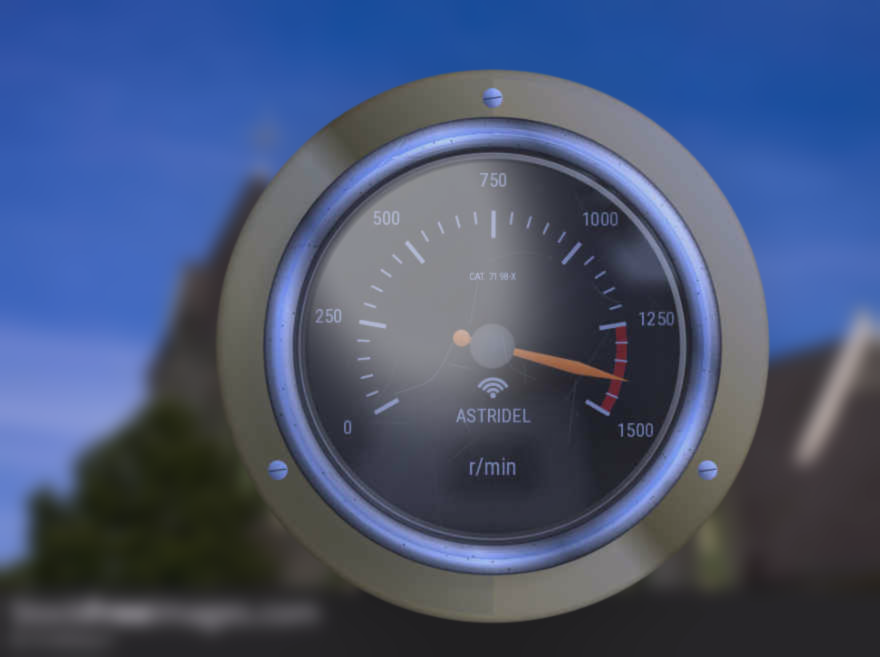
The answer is 1400 rpm
